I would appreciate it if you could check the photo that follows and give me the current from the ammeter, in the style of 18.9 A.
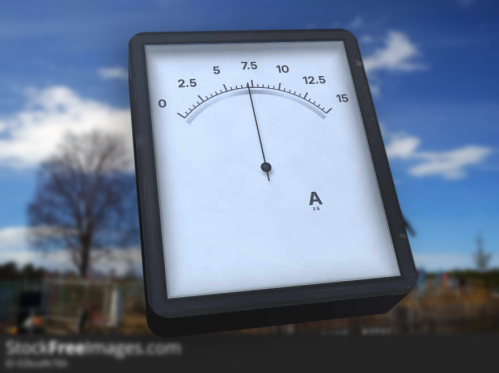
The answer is 7 A
